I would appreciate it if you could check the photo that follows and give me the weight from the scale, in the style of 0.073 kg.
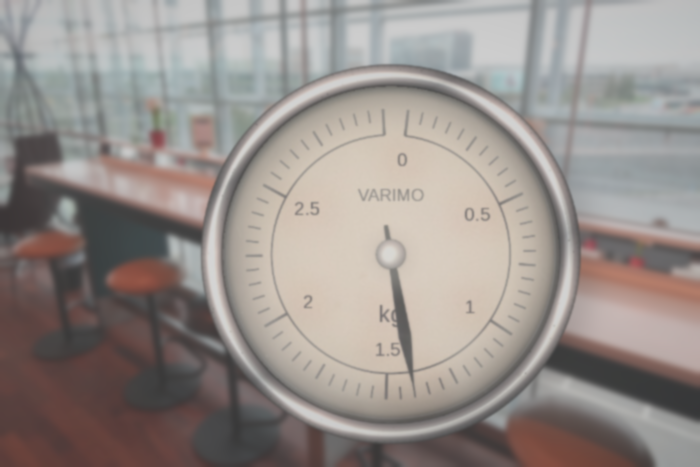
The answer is 1.4 kg
